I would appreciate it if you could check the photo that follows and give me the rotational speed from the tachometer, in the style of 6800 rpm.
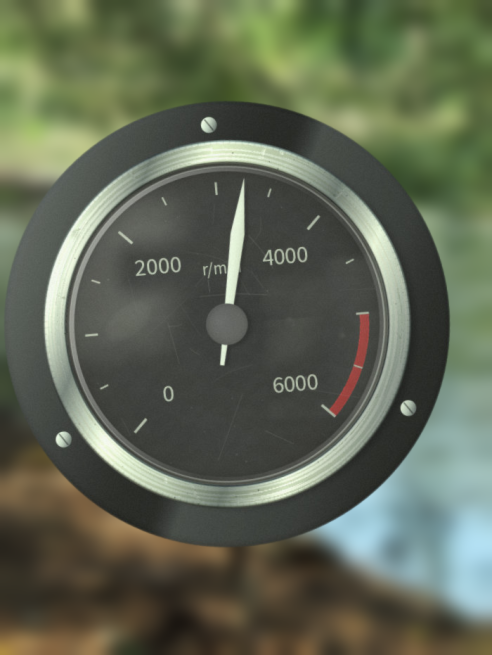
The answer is 3250 rpm
